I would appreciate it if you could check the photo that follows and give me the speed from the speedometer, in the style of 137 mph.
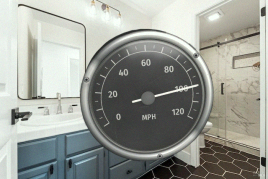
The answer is 100 mph
